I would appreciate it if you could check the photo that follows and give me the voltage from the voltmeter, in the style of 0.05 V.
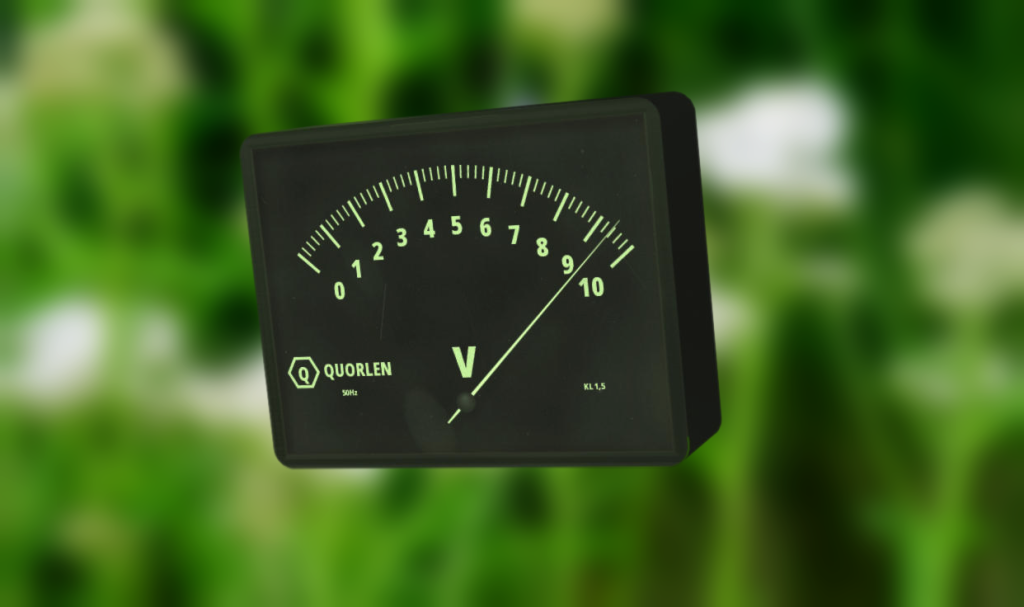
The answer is 9.4 V
